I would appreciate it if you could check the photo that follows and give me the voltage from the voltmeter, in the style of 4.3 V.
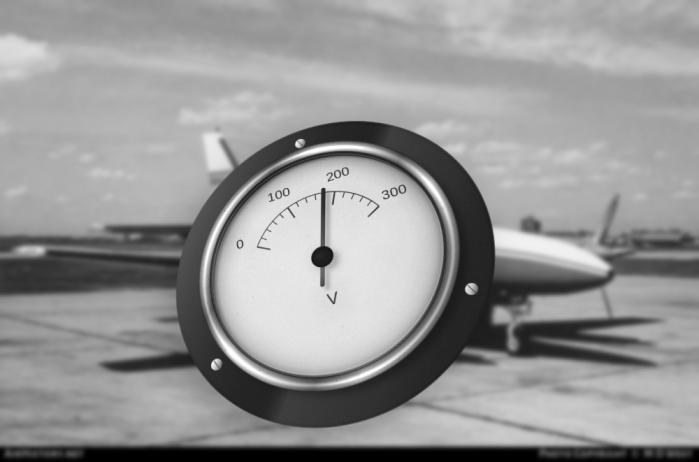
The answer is 180 V
